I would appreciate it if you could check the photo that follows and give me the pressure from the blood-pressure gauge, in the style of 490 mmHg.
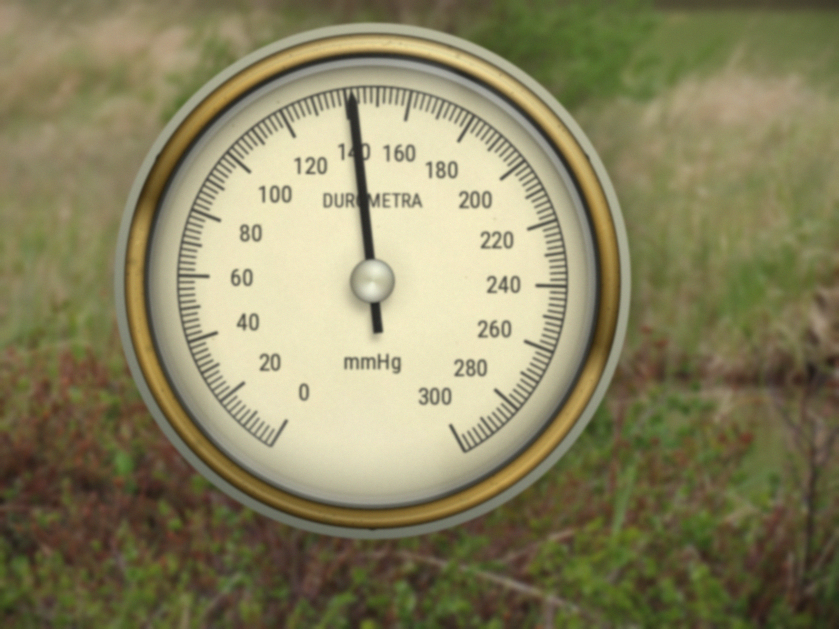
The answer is 142 mmHg
